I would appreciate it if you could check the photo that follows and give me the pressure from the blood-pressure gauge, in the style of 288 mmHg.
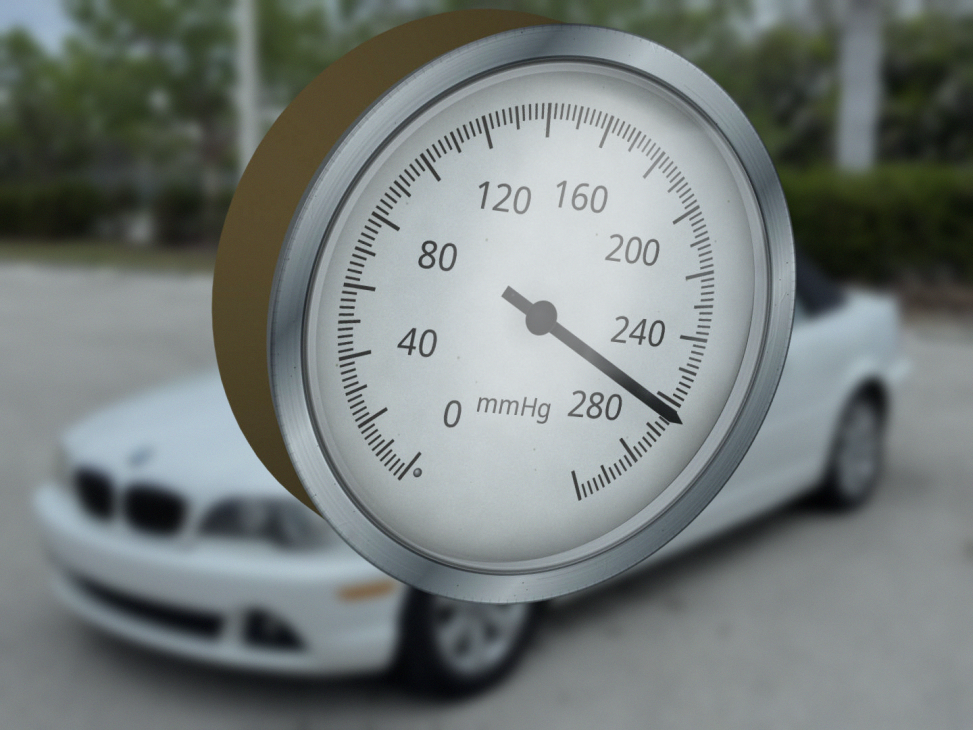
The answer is 264 mmHg
